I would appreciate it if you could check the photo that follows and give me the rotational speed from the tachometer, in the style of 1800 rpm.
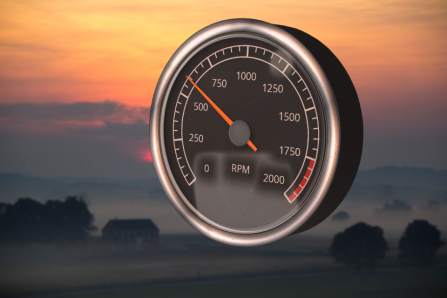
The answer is 600 rpm
